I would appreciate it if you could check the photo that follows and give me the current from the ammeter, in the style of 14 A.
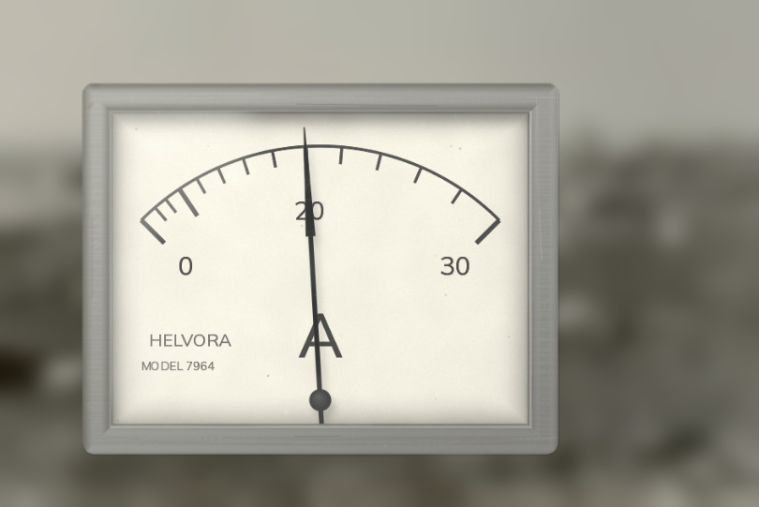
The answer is 20 A
